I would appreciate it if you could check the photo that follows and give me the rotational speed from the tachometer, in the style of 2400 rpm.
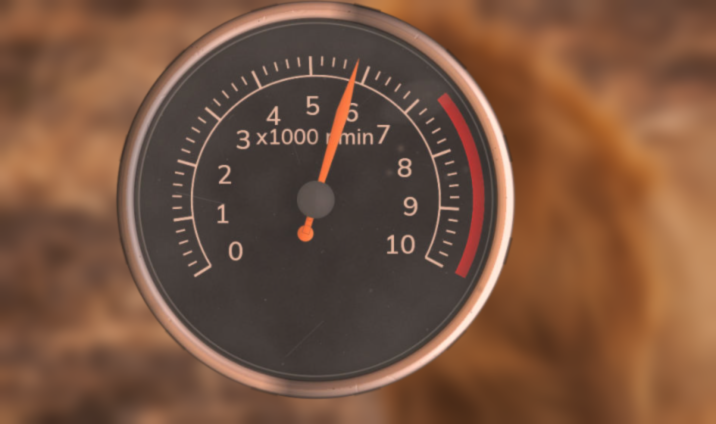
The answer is 5800 rpm
